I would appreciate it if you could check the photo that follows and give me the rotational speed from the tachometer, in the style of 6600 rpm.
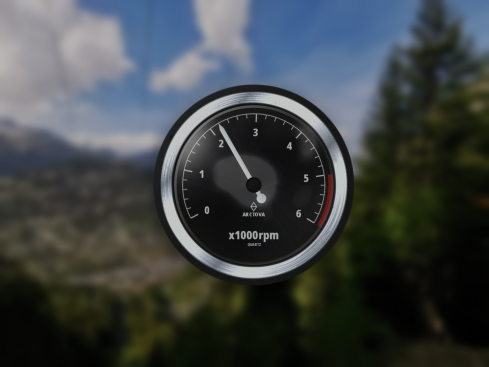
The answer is 2200 rpm
